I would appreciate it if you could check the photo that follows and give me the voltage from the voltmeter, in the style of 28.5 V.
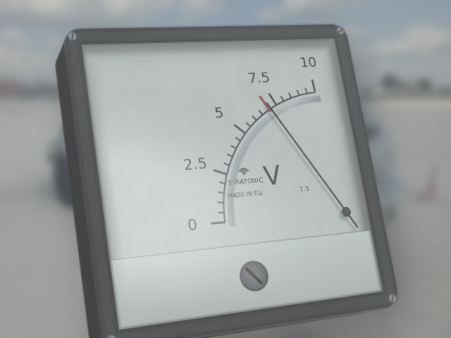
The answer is 7 V
